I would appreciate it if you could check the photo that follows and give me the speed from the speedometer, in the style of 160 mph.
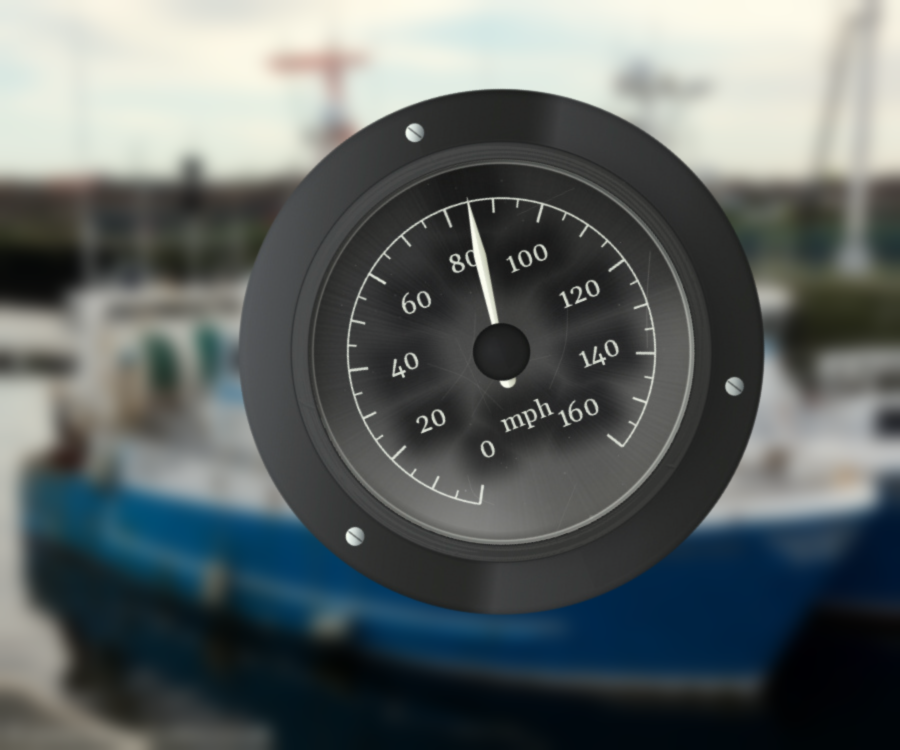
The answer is 85 mph
